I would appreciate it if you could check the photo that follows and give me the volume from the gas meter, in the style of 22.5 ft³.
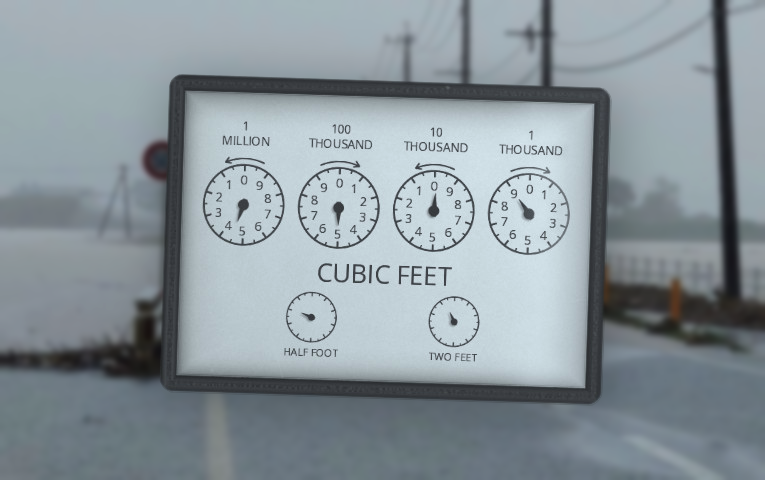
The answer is 449900 ft³
